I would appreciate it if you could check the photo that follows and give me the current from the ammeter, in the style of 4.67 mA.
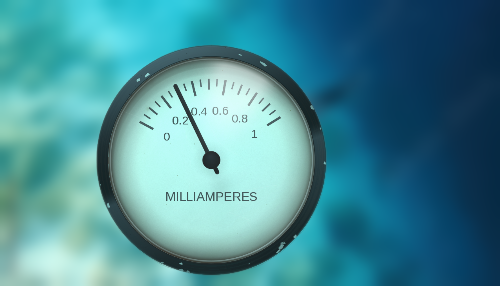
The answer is 0.3 mA
